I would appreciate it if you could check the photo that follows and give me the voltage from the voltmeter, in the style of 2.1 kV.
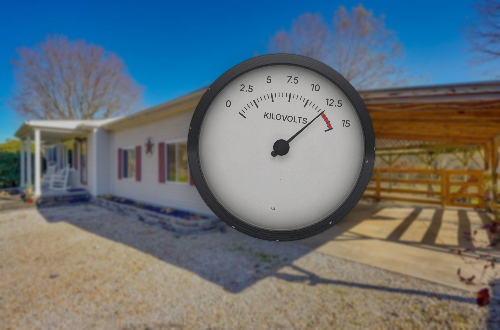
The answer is 12.5 kV
